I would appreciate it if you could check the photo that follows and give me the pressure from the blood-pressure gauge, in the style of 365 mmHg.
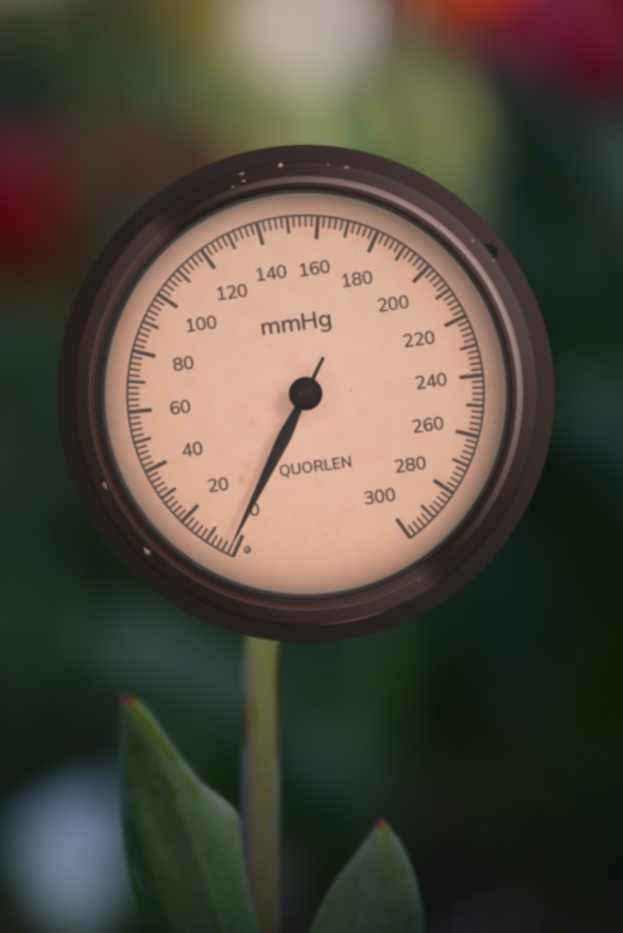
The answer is 2 mmHg
